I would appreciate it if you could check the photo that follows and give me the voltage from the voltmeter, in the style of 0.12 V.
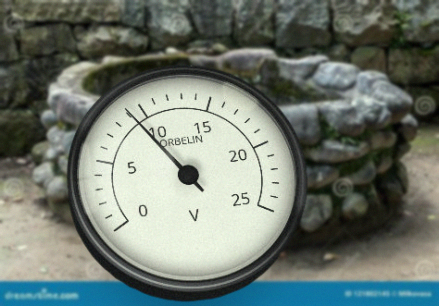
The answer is 9 V
